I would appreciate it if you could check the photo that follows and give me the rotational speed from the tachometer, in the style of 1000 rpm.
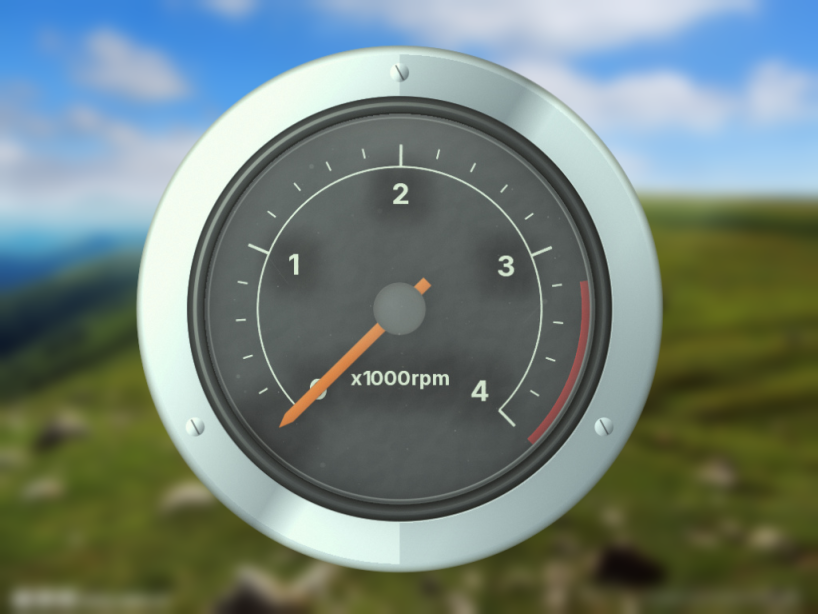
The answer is 0 rpm
